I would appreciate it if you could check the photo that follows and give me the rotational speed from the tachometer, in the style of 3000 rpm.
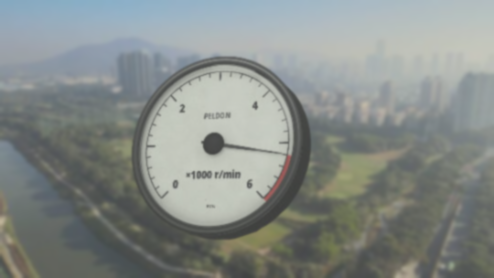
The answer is 5200 rpm
